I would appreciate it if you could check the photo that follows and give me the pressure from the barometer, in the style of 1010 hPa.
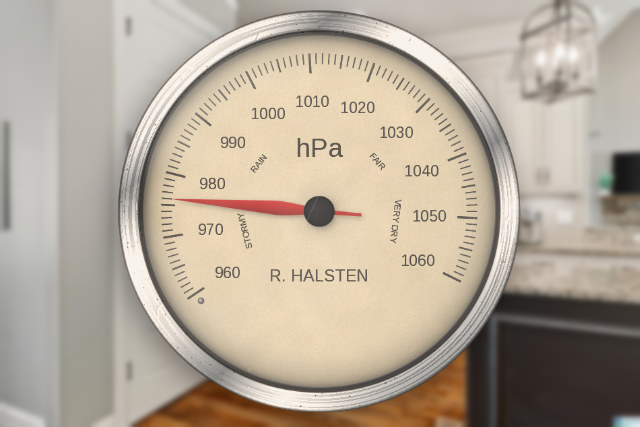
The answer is 976 hPa
